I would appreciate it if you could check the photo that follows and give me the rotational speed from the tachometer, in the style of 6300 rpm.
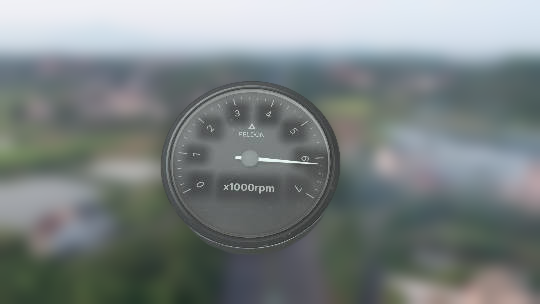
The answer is 6200 rpm
